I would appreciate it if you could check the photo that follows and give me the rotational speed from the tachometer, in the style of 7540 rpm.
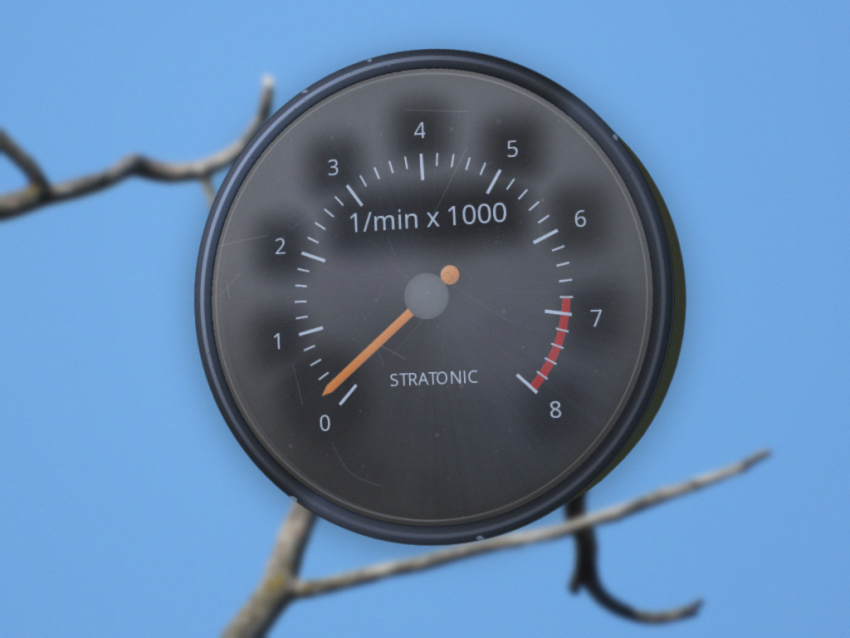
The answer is 200 rpm
